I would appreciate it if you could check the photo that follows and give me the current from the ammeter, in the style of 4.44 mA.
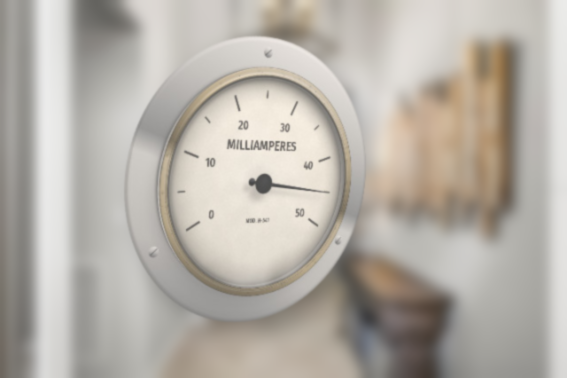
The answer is 45 mA
